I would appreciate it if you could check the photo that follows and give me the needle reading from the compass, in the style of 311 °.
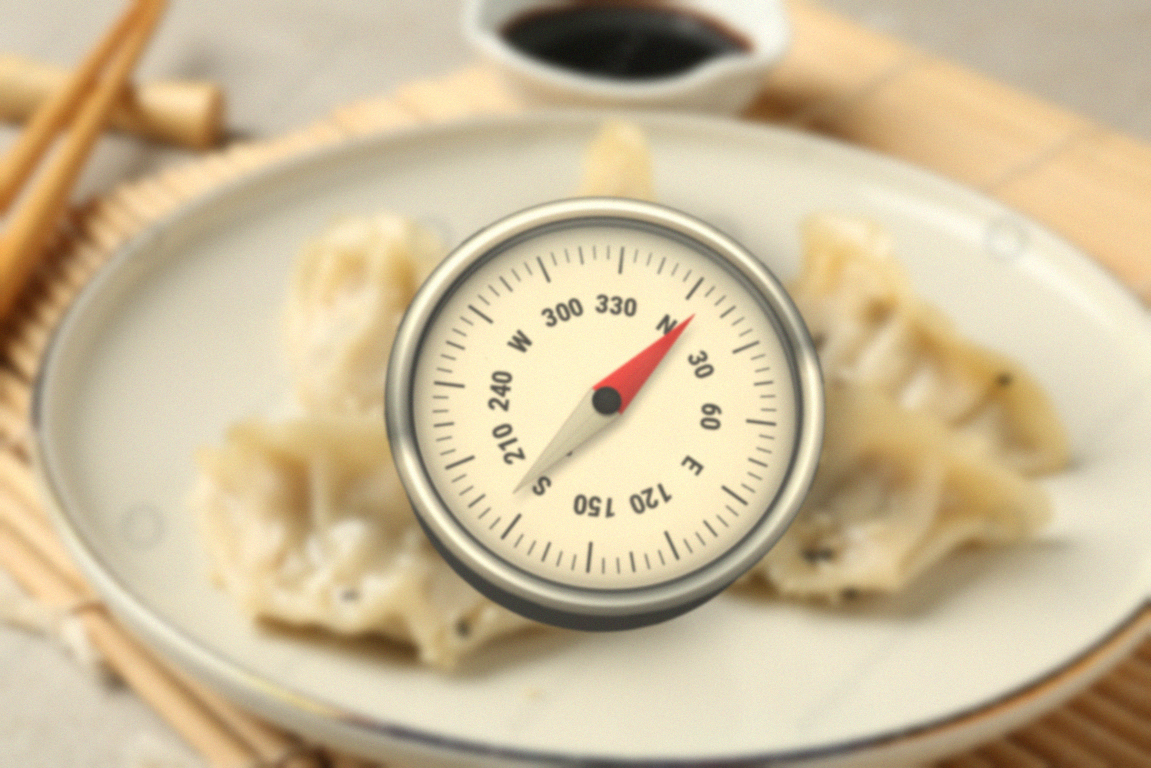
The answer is 7.5 °
